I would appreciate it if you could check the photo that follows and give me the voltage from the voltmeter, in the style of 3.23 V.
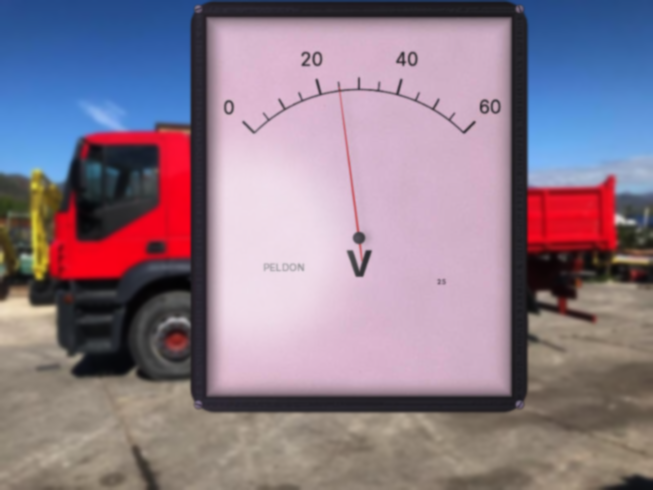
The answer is 25 V
